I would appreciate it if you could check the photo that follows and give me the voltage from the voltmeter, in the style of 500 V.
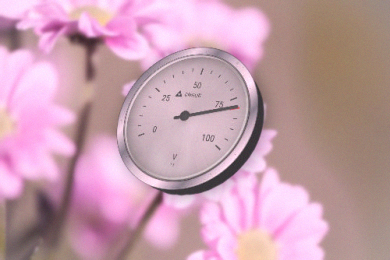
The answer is 80 V
